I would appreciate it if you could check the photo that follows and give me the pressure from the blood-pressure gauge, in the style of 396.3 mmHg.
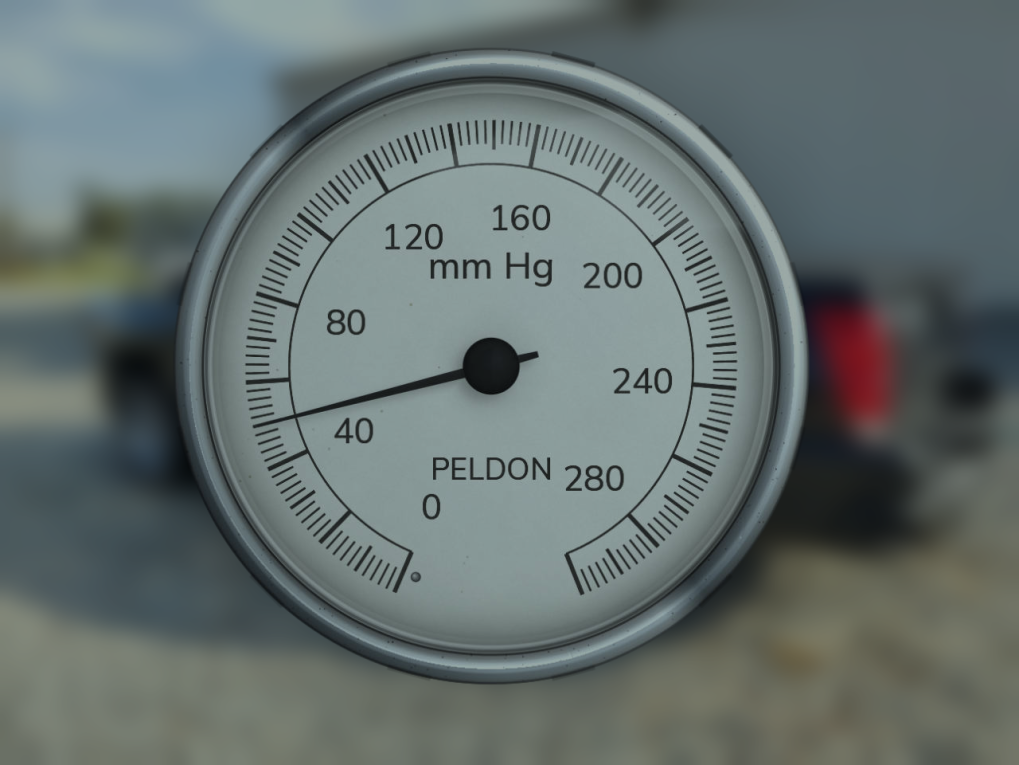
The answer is 50 mmHg
